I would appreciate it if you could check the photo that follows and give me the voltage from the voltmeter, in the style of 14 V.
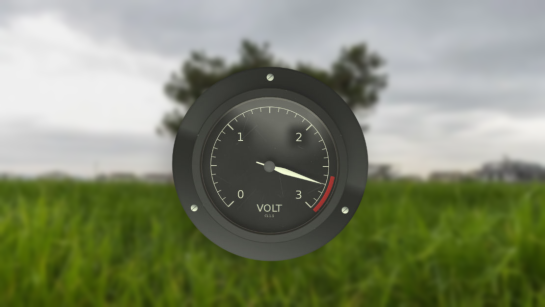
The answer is 2.7 V
